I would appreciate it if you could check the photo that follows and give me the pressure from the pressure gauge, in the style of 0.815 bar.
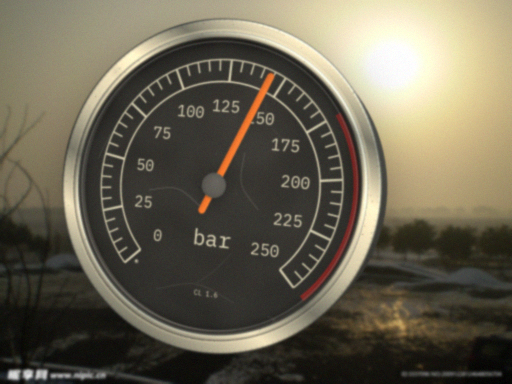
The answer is 145 bar
